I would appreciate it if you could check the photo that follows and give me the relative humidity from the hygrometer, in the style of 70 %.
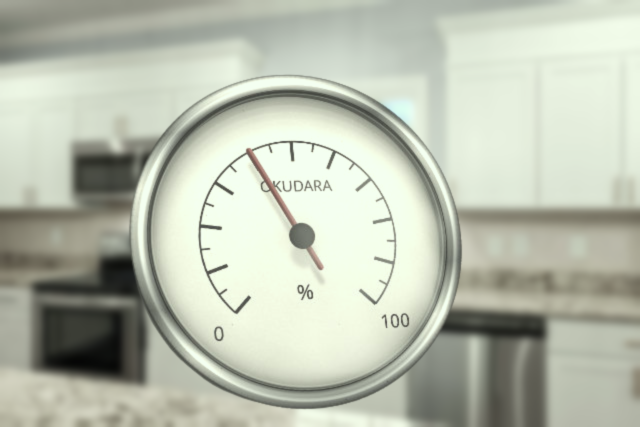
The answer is 40 %
